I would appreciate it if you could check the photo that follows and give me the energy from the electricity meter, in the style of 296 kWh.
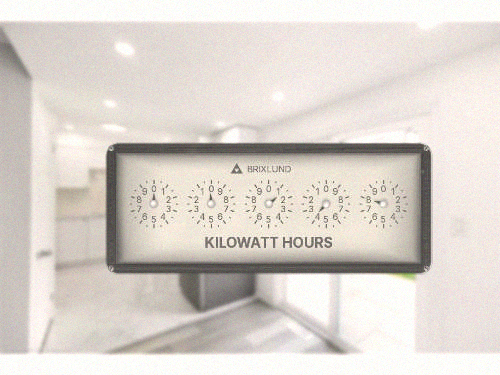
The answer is 138 kWh
